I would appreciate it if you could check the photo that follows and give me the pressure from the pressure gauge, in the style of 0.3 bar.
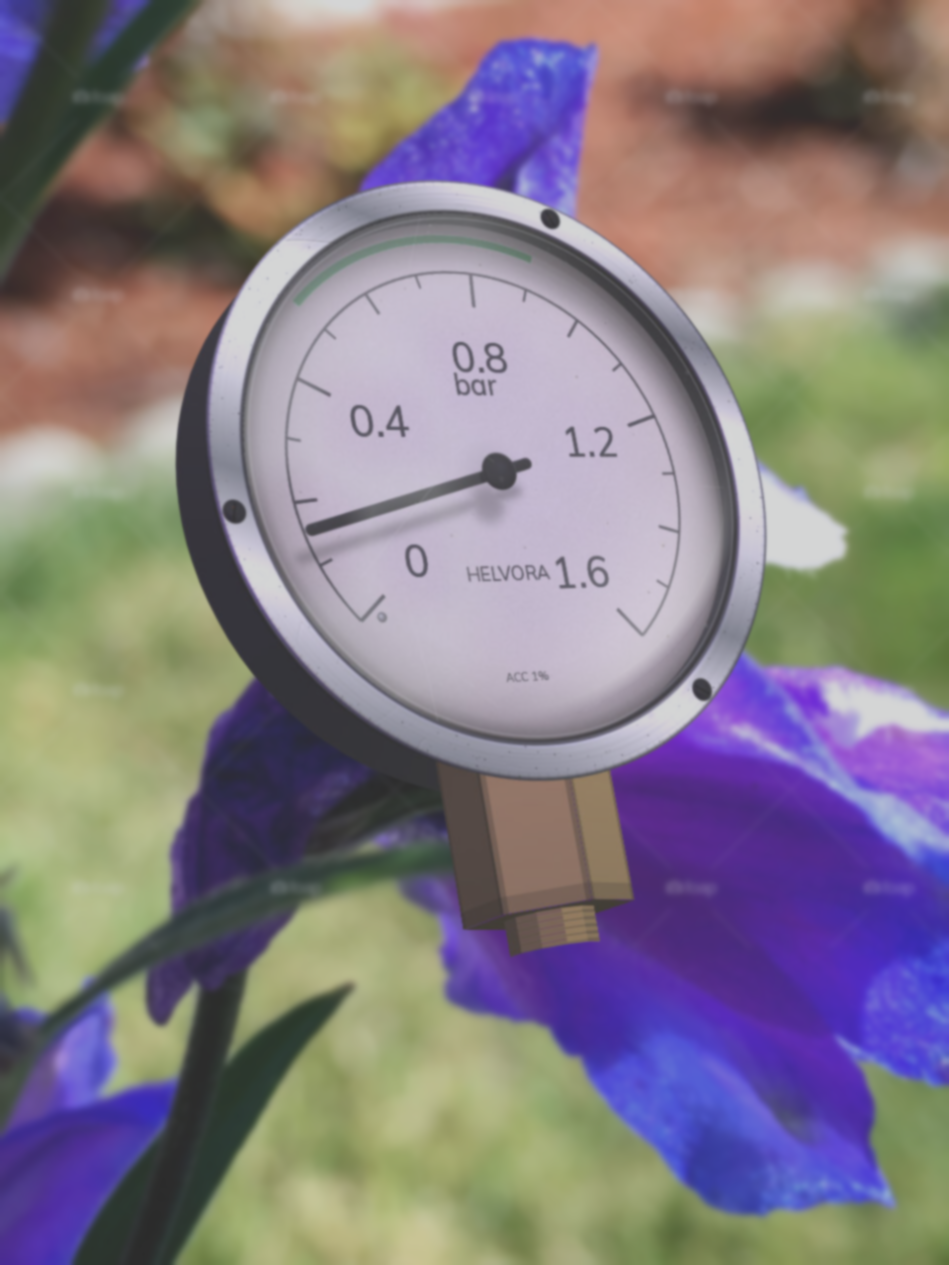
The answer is 0.15 bar
